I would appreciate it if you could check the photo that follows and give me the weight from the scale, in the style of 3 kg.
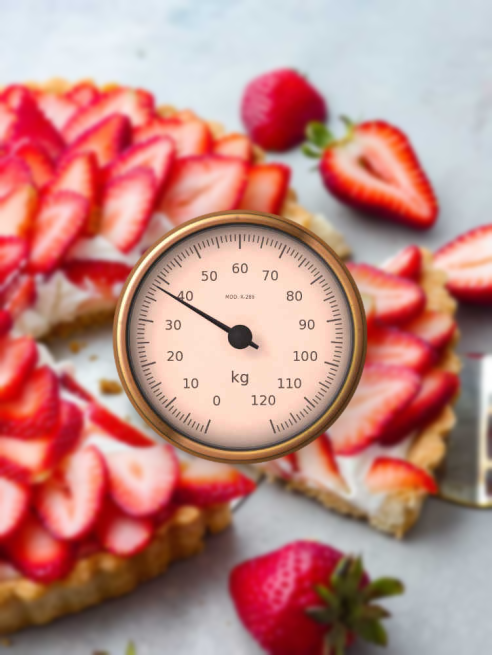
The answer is 38 kg
